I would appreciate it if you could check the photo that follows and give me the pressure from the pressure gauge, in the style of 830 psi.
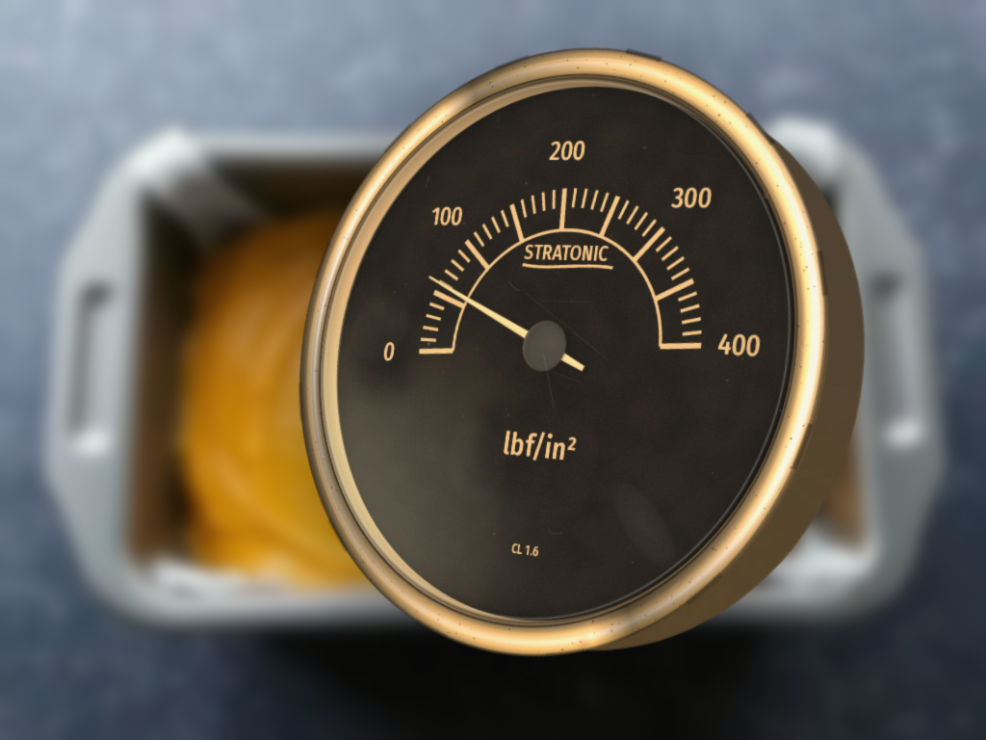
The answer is 60 psi
